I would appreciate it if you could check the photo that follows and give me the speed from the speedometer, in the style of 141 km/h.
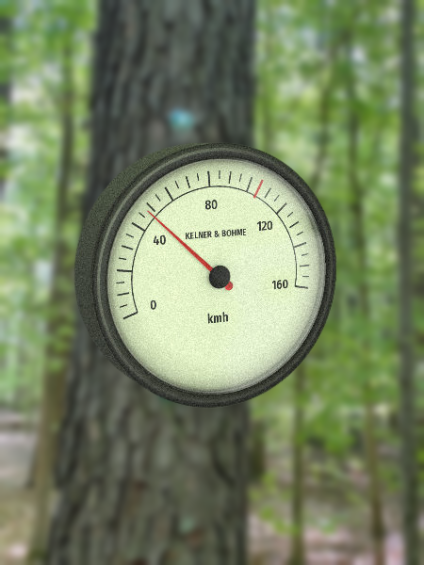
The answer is 47.5 km/h
